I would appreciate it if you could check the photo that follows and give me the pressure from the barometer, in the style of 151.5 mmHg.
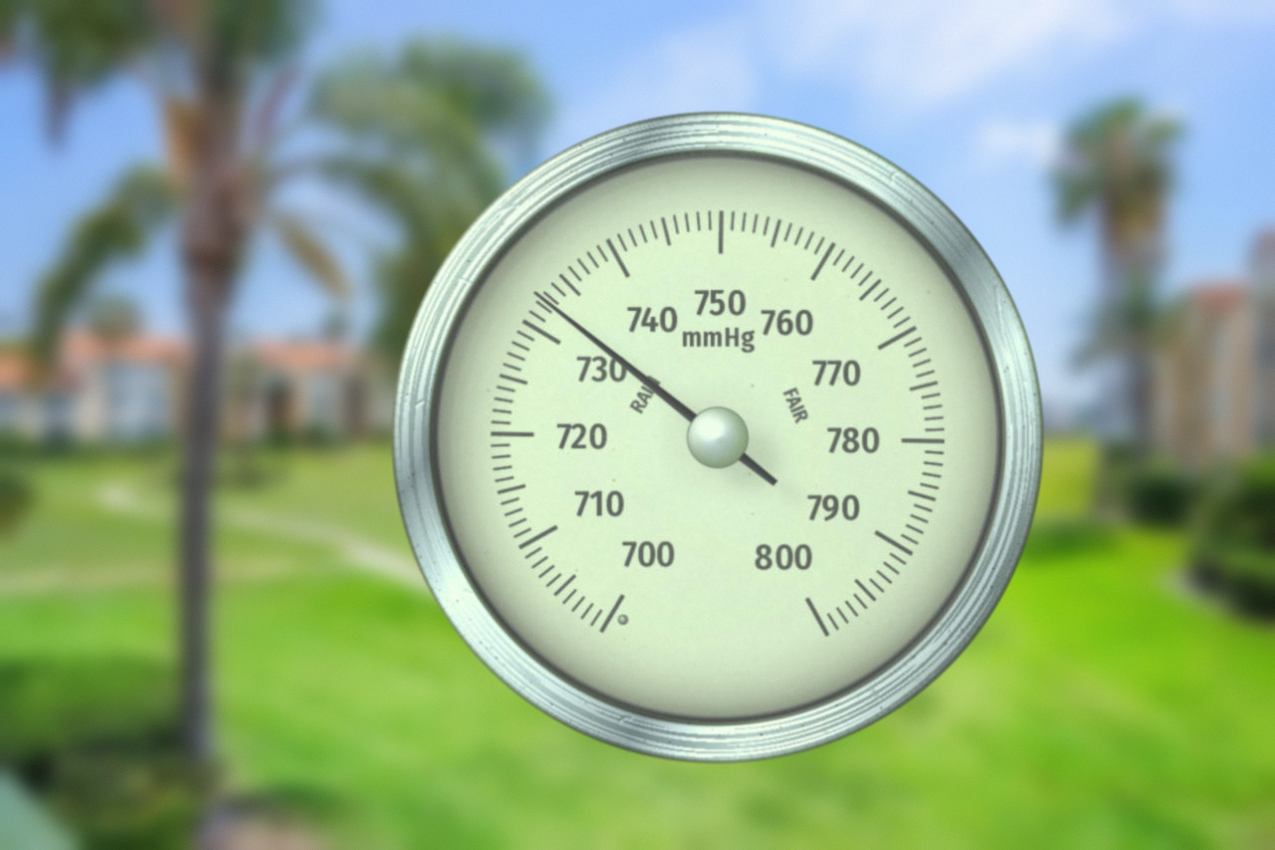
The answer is 732.5 mmHg
